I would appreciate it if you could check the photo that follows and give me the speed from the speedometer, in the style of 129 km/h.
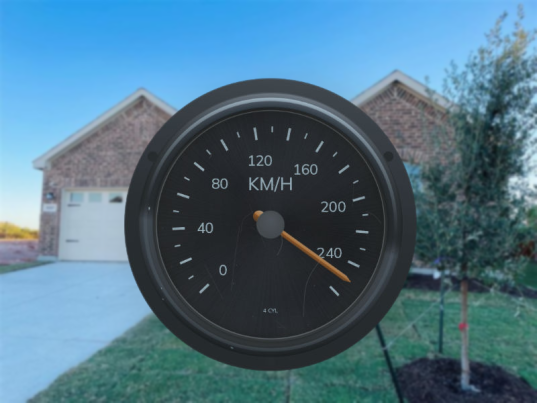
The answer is 250 km/h
